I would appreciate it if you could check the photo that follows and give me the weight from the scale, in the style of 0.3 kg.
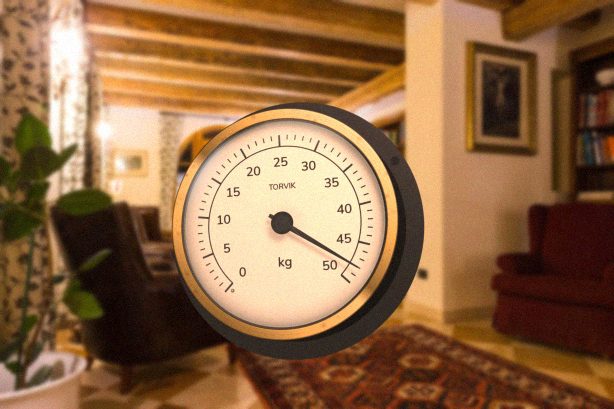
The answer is 48 kg
